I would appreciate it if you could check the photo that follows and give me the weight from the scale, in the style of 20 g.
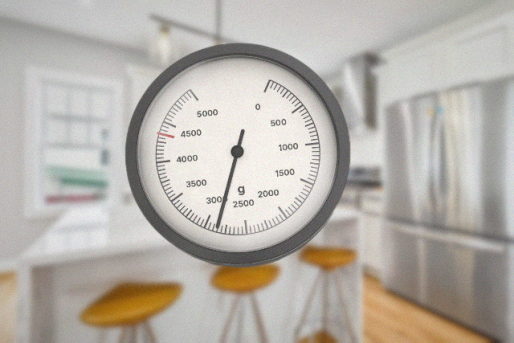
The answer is 2850 g
